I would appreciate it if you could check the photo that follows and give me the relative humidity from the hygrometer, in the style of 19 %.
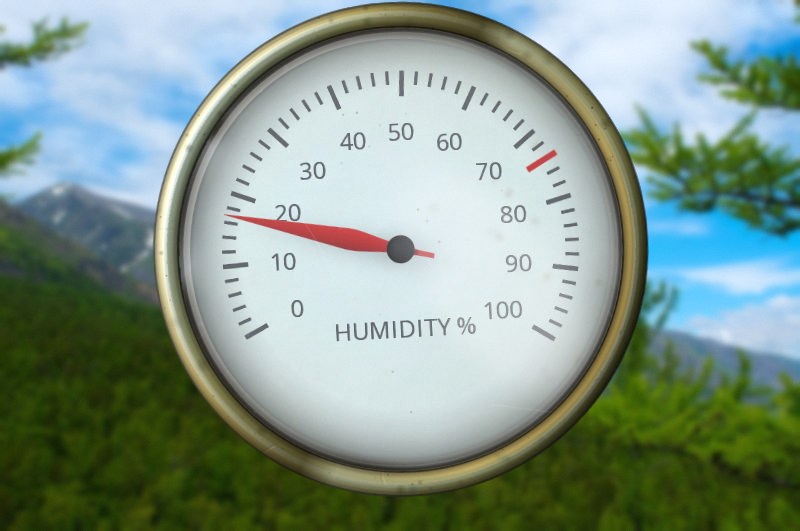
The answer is 17 %
